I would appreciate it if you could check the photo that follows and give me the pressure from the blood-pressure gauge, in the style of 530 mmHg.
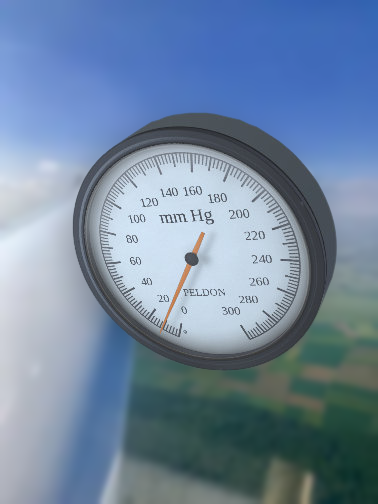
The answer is 10 mmHg
